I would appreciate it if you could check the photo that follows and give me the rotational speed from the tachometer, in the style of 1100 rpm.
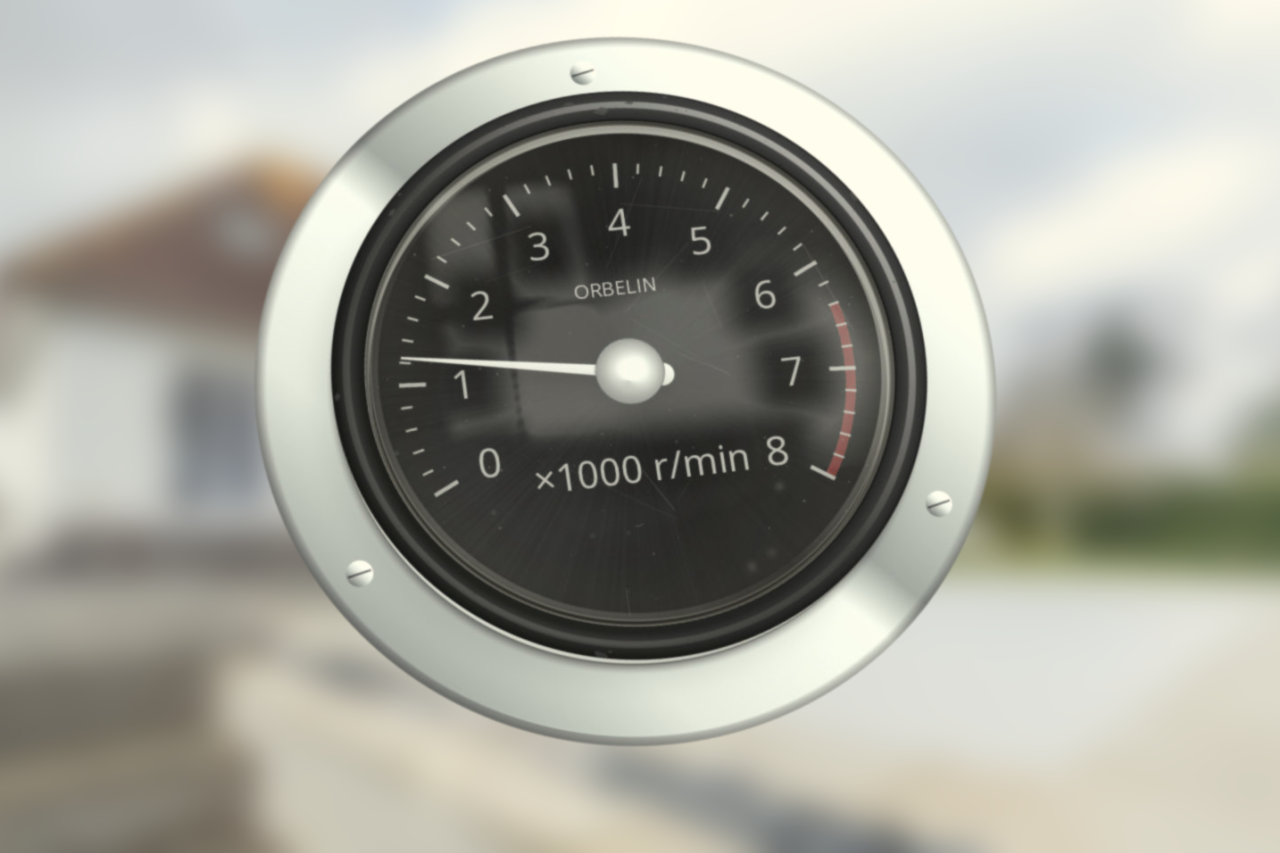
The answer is 1200 rpm
